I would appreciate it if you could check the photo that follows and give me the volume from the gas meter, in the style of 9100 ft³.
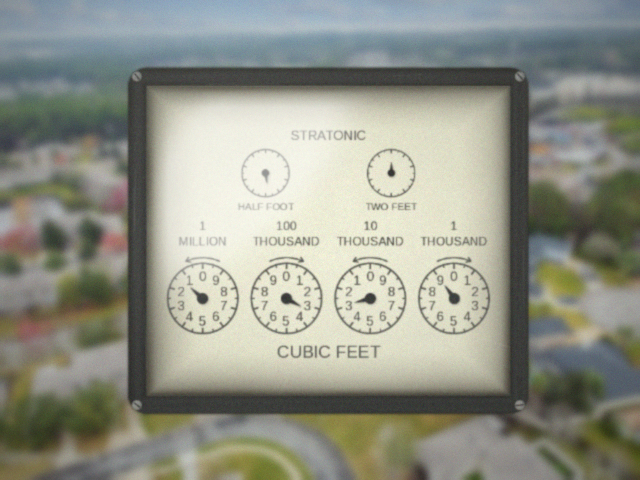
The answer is 132900 ft³
